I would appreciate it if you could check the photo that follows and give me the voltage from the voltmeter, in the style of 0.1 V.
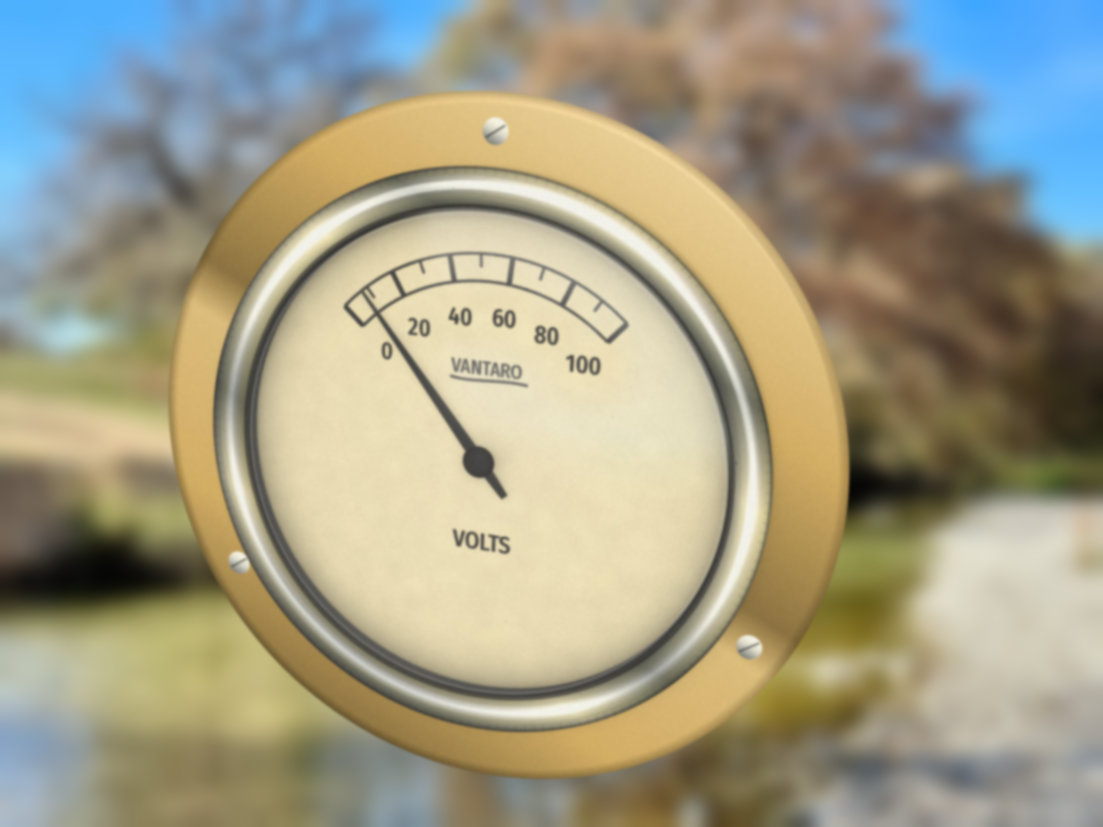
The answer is 10 V
